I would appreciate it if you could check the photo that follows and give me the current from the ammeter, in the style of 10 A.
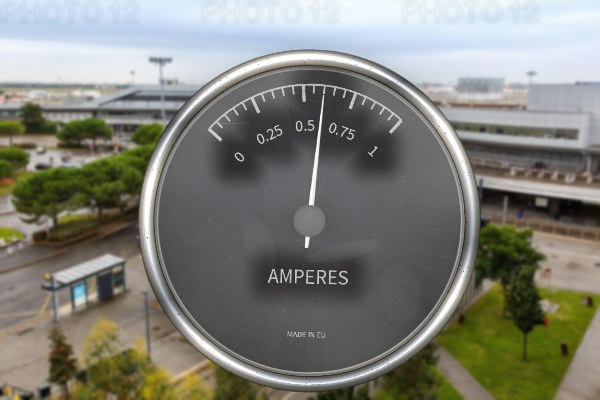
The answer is 0.6 A
